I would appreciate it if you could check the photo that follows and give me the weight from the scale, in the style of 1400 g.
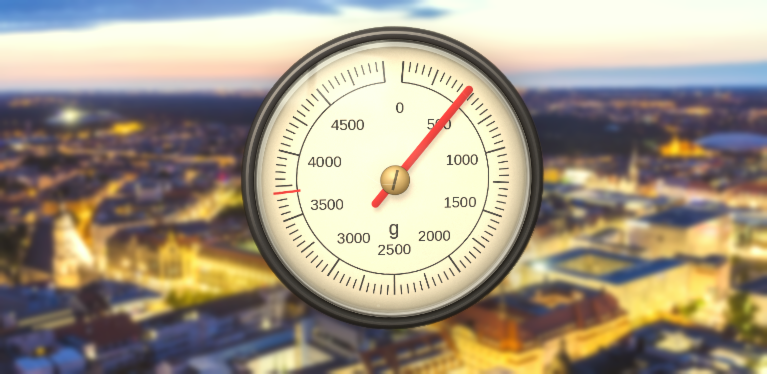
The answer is 500 g
